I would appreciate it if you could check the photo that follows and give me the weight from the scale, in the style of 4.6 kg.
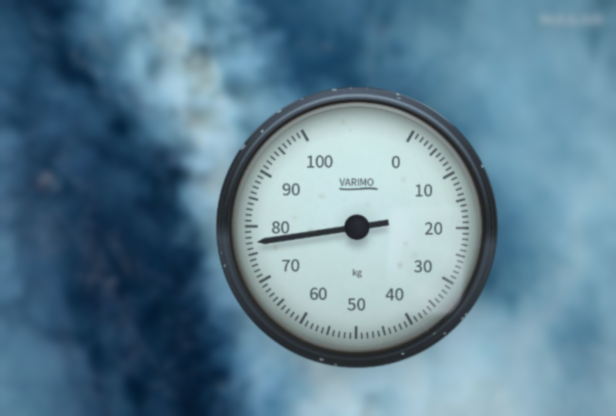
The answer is 77 kg
